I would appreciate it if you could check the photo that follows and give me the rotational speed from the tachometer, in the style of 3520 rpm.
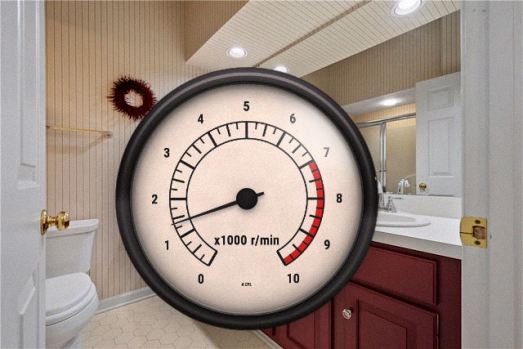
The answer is 1375 rpm
